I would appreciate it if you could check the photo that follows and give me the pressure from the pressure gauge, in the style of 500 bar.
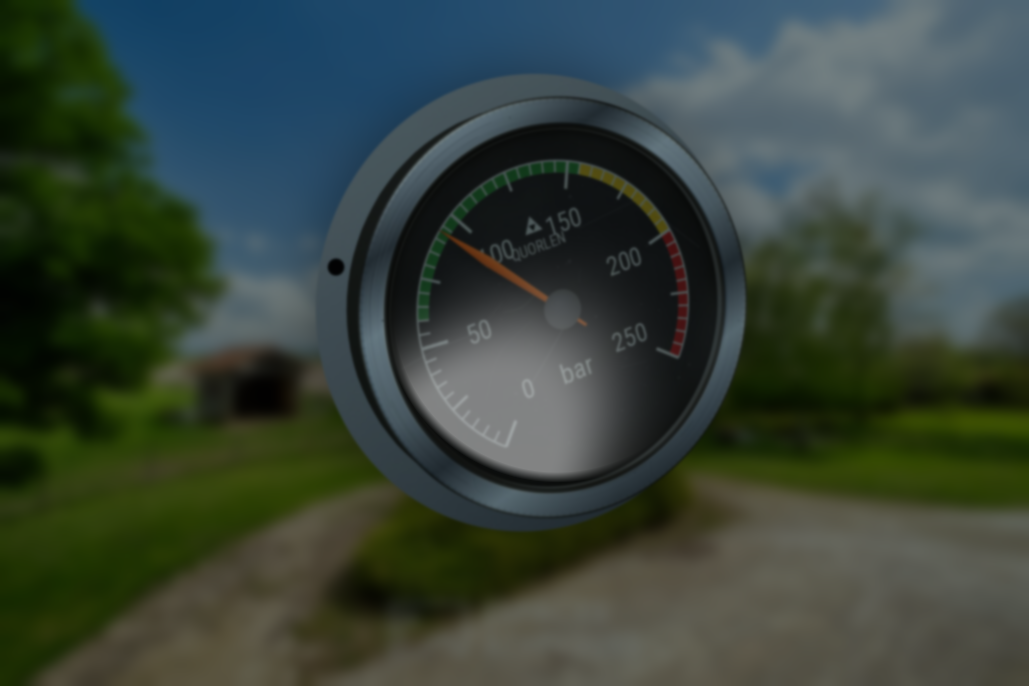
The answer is 92.5 bar
